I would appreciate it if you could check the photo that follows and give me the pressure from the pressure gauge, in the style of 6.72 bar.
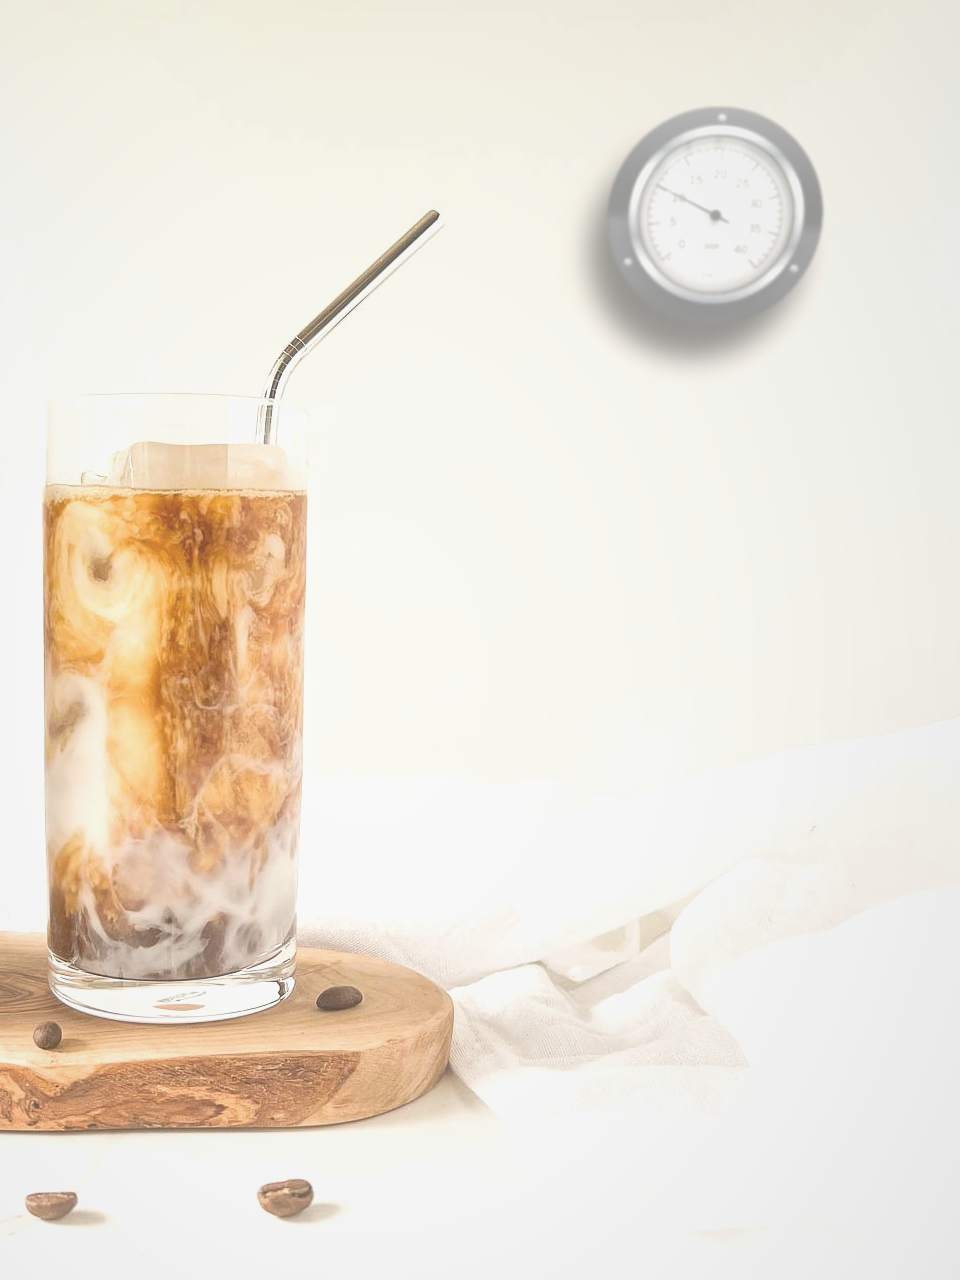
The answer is 10 bar
